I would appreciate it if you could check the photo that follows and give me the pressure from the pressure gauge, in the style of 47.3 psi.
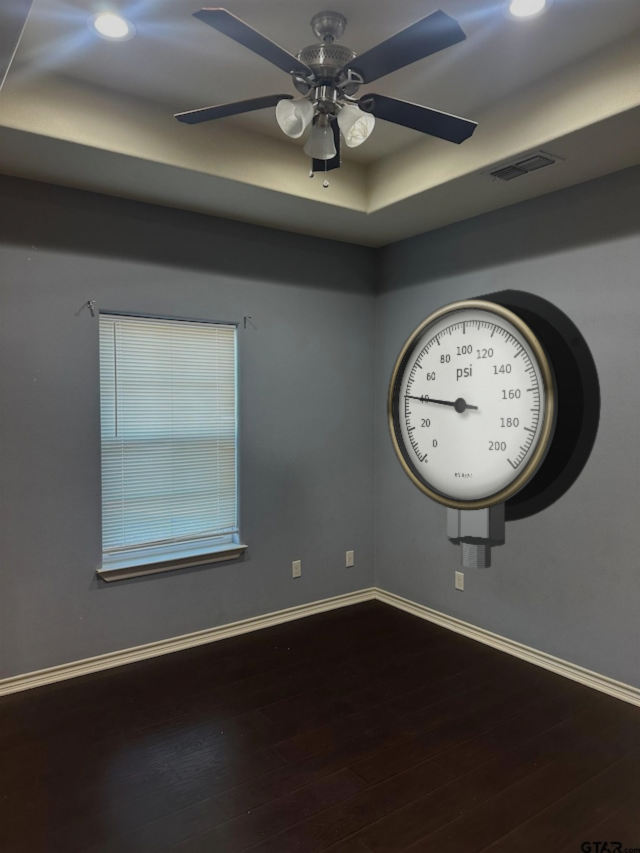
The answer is 40 psi
